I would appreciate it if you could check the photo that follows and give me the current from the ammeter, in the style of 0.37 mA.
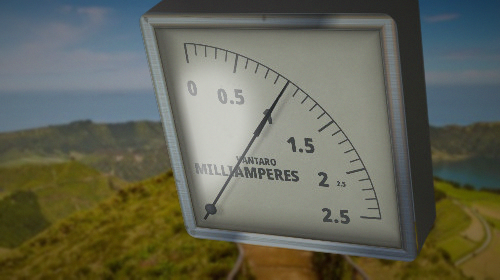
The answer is 1 mA
